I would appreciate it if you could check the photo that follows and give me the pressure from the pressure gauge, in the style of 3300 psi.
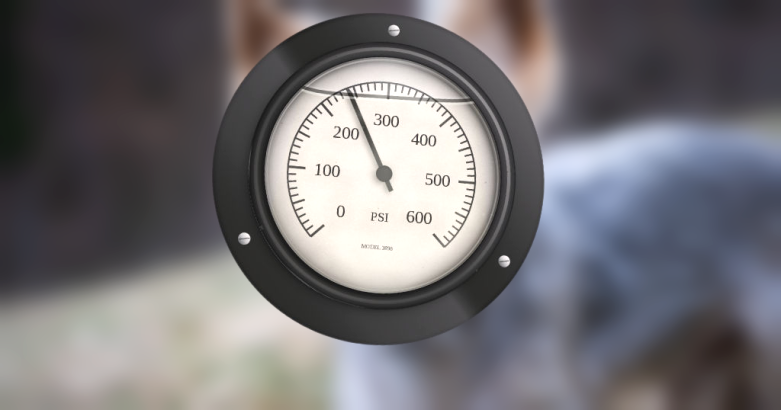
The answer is 240 psi
